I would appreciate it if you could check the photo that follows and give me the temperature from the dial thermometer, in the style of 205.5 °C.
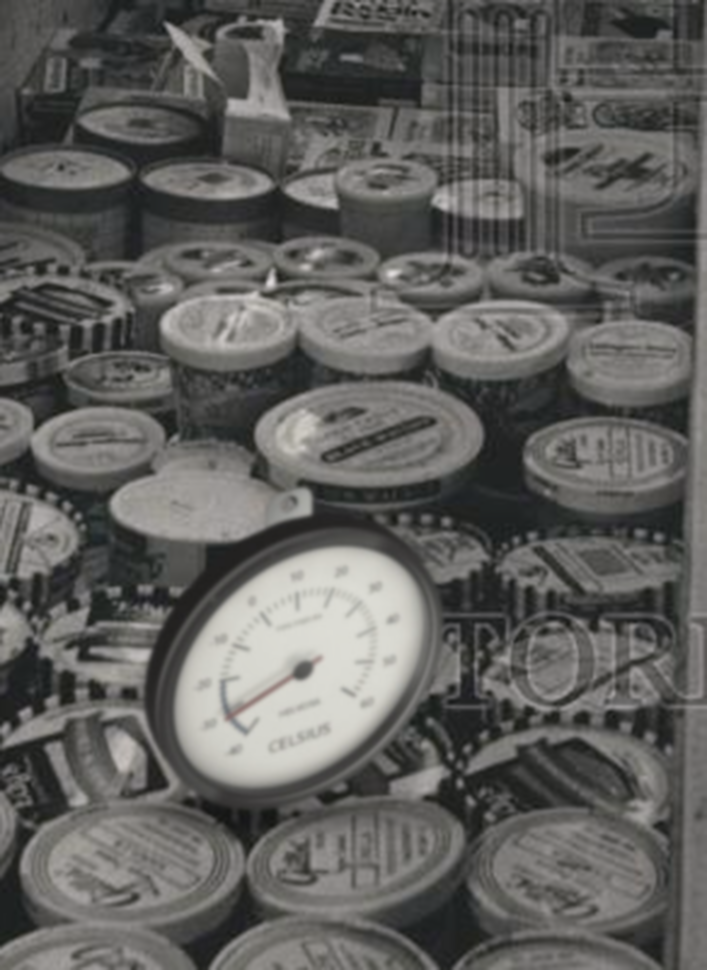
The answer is -30 °C
